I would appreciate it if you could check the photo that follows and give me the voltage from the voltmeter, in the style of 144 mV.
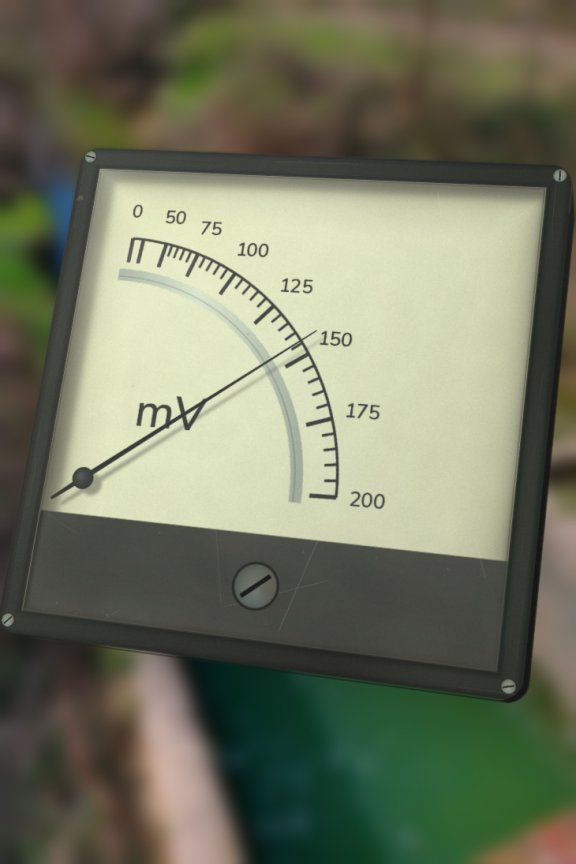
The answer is 145 mV
